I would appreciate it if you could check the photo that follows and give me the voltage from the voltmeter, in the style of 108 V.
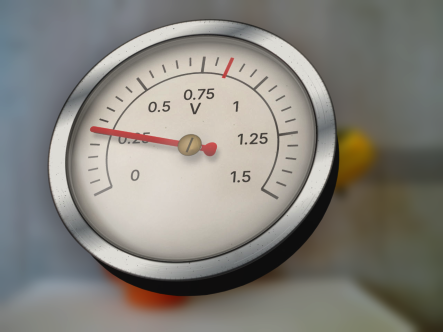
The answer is 0.25 V
